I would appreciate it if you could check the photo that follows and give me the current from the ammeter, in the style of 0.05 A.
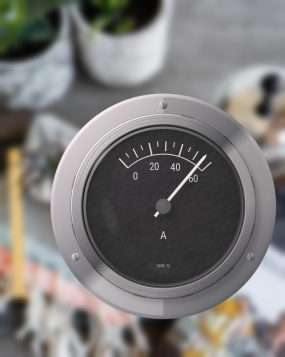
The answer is 55 A
